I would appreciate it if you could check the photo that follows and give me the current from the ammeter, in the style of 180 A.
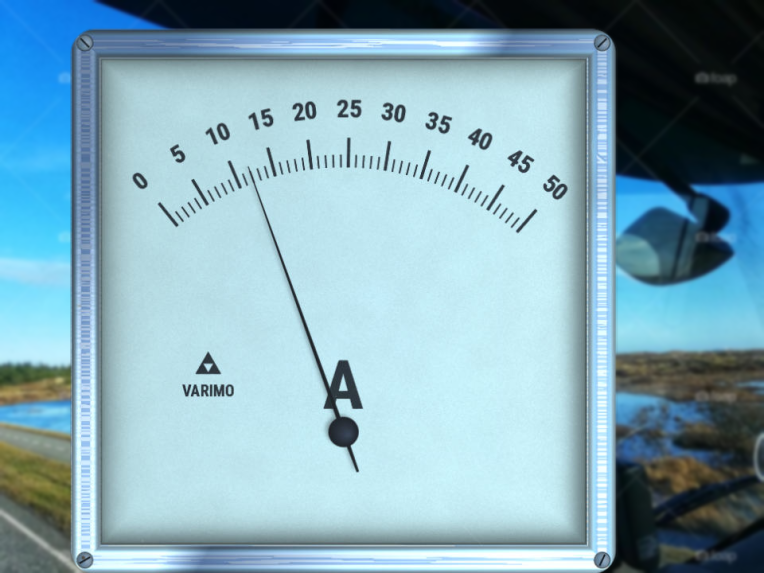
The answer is 12 A
